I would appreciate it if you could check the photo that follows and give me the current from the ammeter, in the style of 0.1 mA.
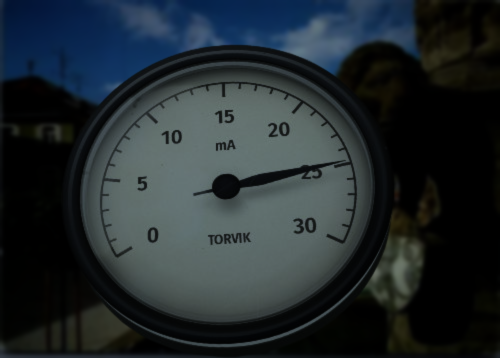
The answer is 25 mA
